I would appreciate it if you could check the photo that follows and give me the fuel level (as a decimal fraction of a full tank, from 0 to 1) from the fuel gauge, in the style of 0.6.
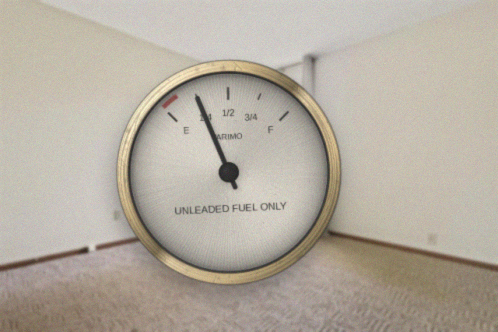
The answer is 0.25
